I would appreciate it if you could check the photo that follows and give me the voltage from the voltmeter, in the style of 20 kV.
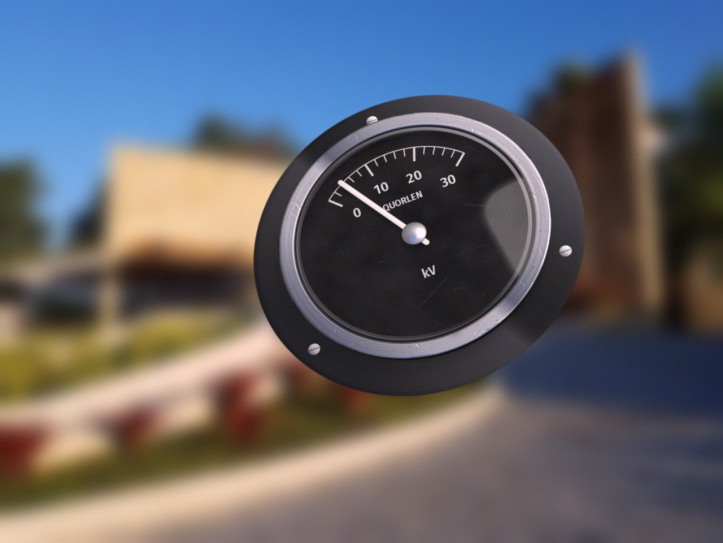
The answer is 4 kV
